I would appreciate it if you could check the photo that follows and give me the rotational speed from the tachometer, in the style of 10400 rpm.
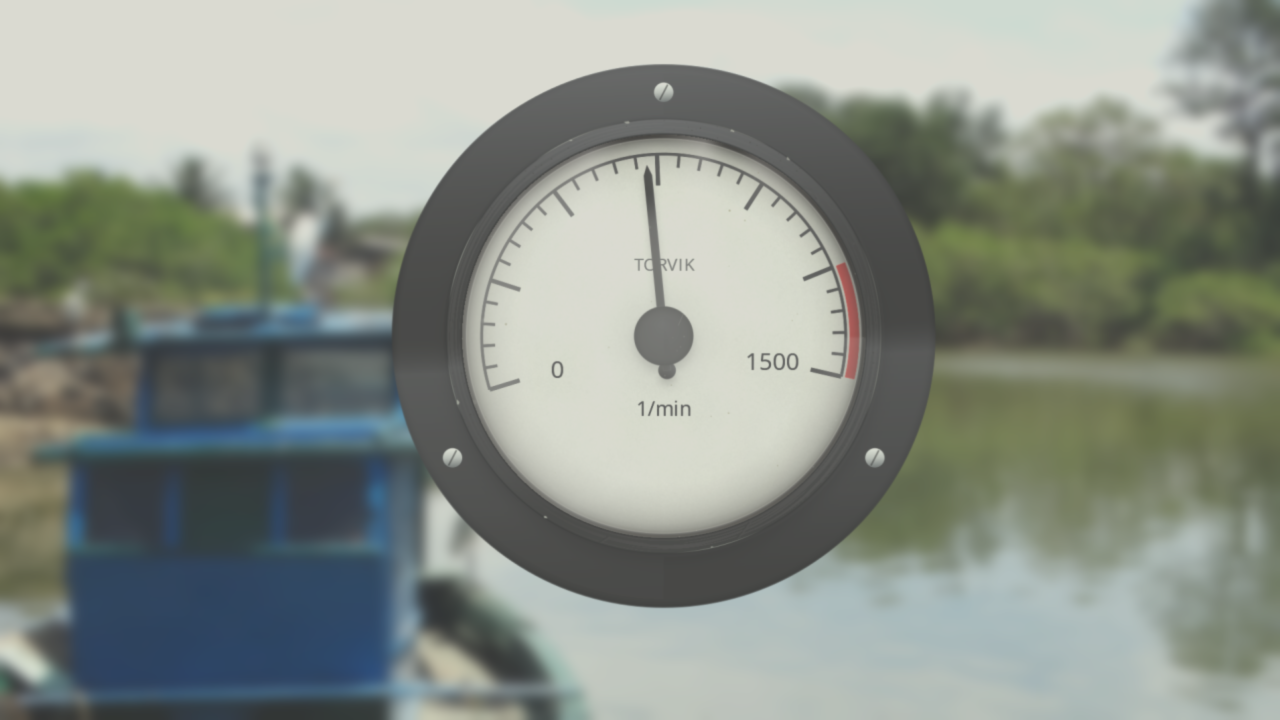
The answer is 725 rpm
